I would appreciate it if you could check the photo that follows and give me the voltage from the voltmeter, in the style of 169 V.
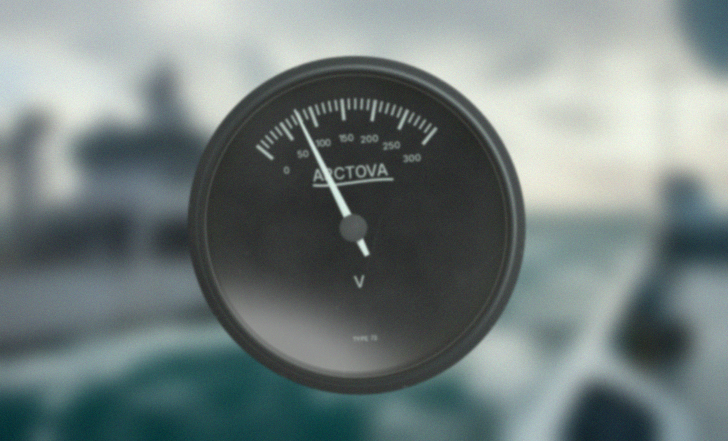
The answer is 80 V
